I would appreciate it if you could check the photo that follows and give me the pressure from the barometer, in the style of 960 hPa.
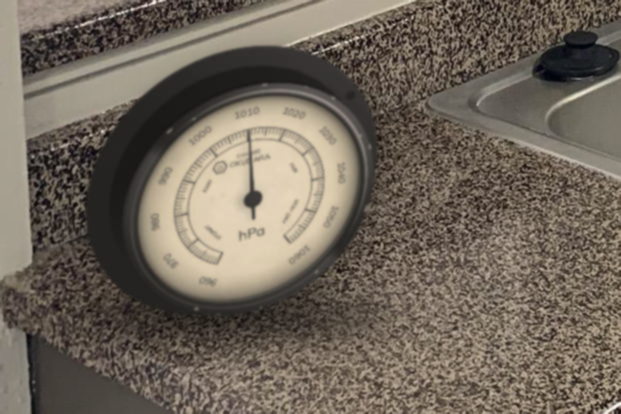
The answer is 1010 hPa
